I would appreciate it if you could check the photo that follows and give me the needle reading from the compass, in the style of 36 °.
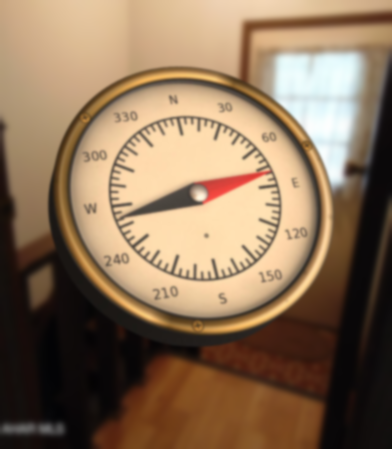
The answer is 80 °
